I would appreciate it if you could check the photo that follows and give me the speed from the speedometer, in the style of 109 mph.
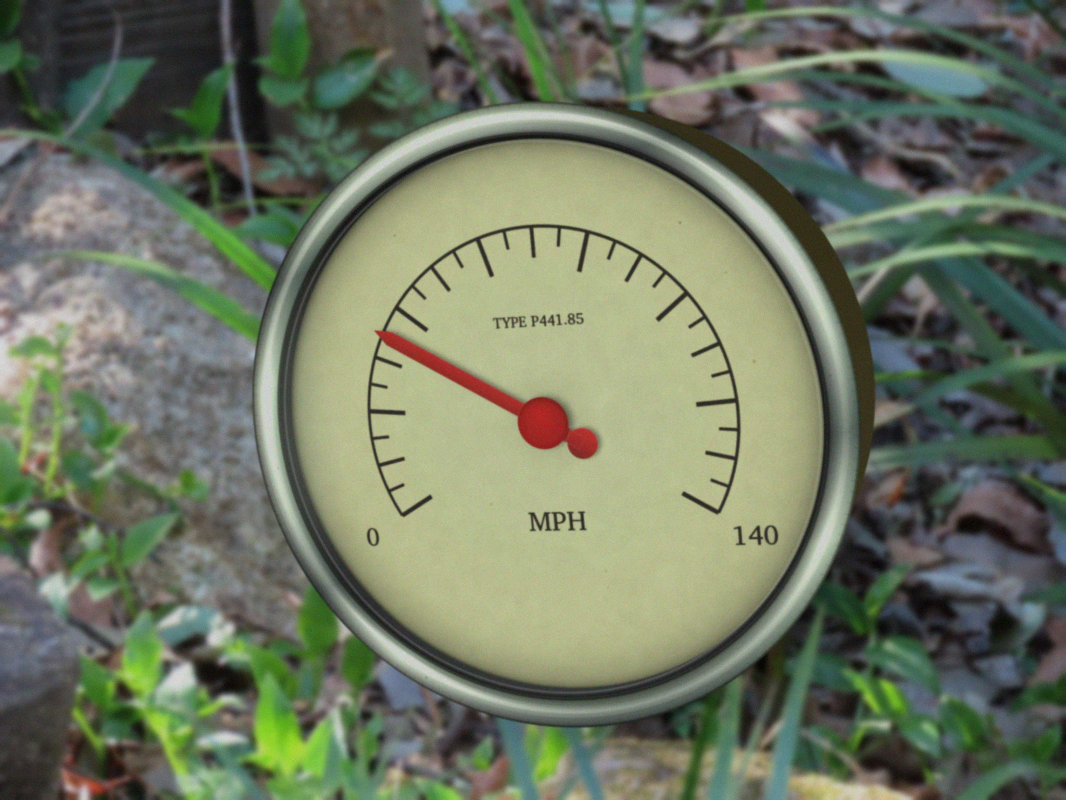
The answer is 35 mph
